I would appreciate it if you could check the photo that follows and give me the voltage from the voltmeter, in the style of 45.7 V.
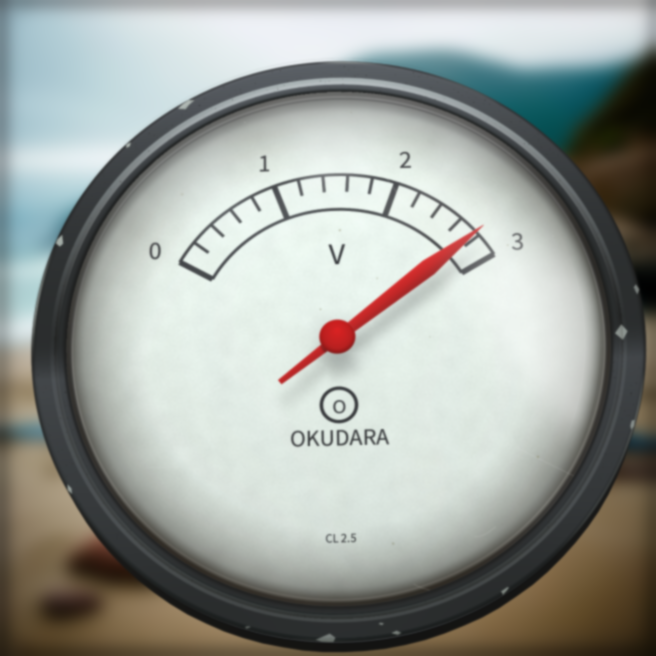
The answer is 2.8 V
